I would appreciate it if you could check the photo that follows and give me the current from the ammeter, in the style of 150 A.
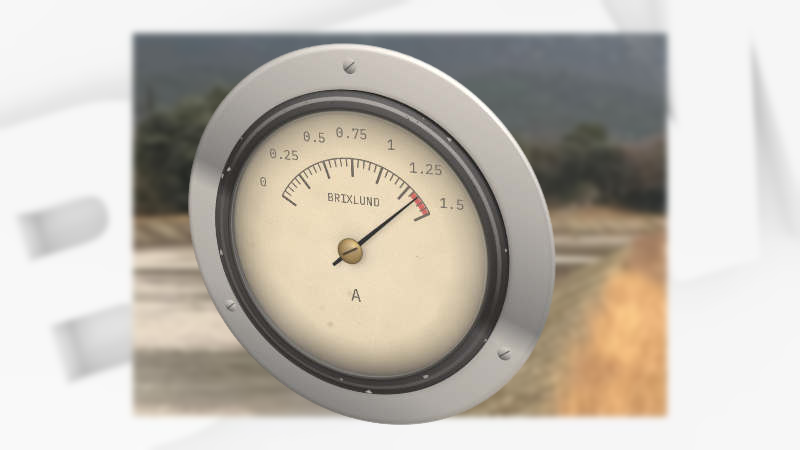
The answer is 1.35 A
